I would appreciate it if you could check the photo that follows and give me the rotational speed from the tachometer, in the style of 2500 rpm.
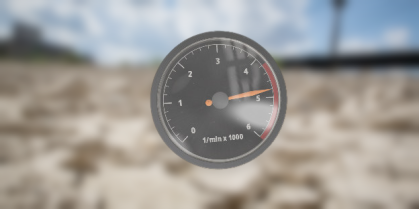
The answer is 4800 rpm
